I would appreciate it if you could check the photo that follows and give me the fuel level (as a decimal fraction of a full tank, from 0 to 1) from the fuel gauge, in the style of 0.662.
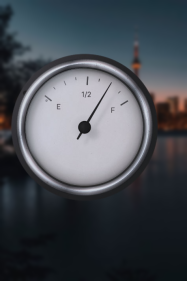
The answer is 0.75
